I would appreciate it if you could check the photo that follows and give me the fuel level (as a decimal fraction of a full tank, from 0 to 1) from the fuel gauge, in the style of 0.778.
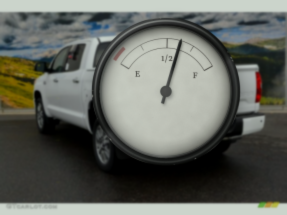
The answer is 0.625
